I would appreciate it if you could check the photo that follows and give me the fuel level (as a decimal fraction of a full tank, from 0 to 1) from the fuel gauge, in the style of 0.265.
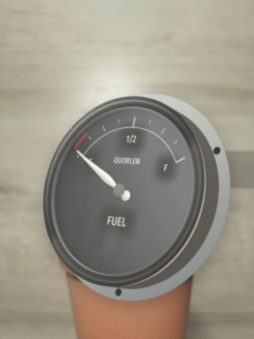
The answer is 0
